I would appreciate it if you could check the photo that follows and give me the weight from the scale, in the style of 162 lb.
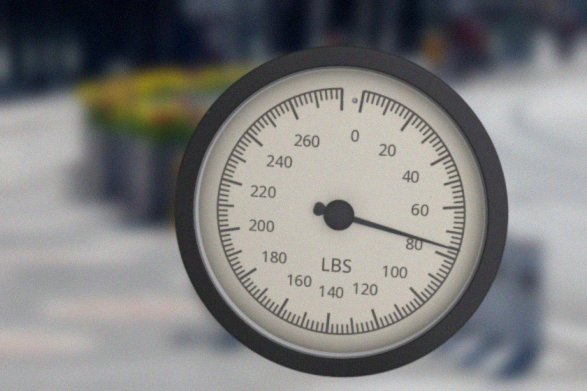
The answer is 76 lb
